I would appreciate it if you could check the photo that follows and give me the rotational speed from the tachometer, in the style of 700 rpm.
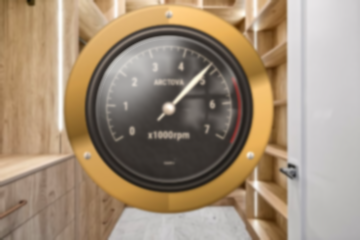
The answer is 4800 rpm
